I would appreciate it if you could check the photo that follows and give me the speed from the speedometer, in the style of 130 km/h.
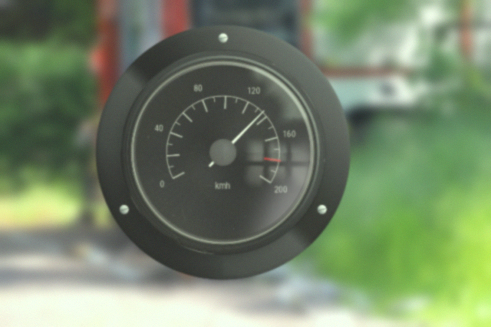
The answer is 135 km/h
